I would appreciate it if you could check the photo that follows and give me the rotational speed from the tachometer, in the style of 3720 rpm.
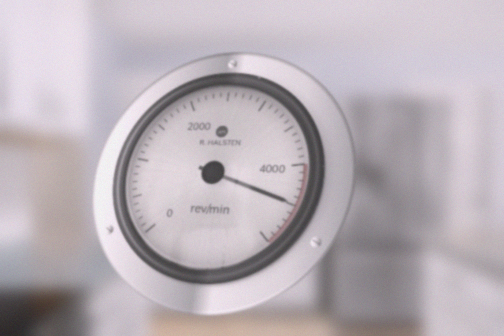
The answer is 4500 rpm
